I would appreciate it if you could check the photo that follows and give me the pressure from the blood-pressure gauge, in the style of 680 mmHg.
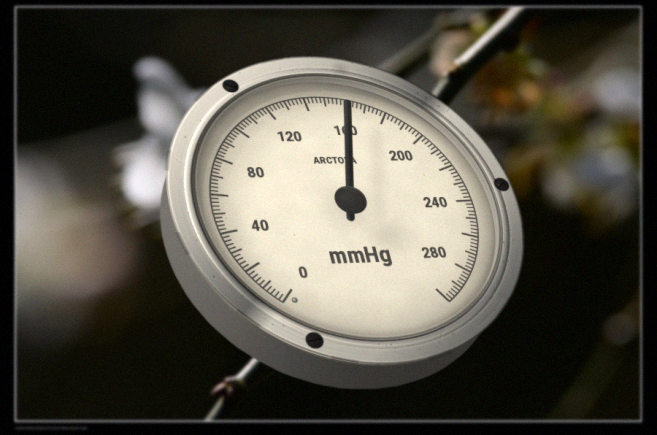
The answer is 160 mmHg
